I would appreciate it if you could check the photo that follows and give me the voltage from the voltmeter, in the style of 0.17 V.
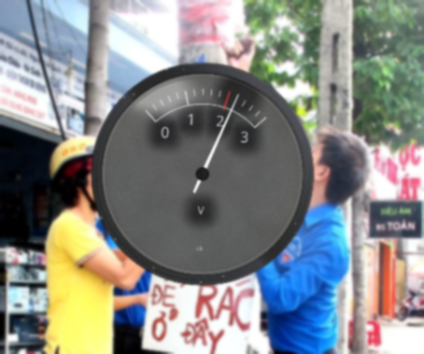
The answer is 2.2 V
